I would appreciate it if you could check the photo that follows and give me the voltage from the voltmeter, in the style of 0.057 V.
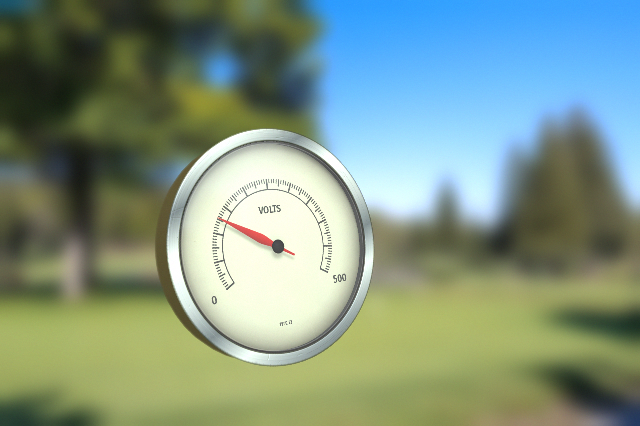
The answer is 125 V
